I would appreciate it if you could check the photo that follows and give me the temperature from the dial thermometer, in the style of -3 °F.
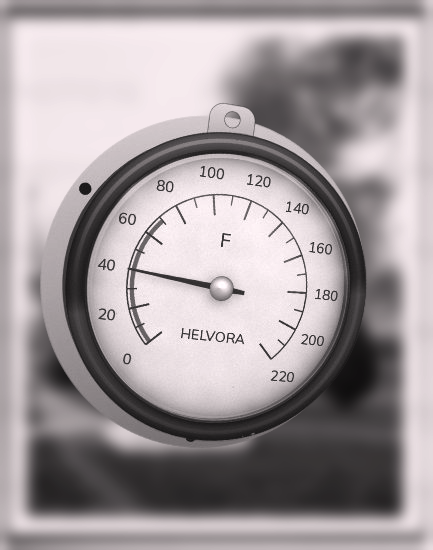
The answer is 40 °F
